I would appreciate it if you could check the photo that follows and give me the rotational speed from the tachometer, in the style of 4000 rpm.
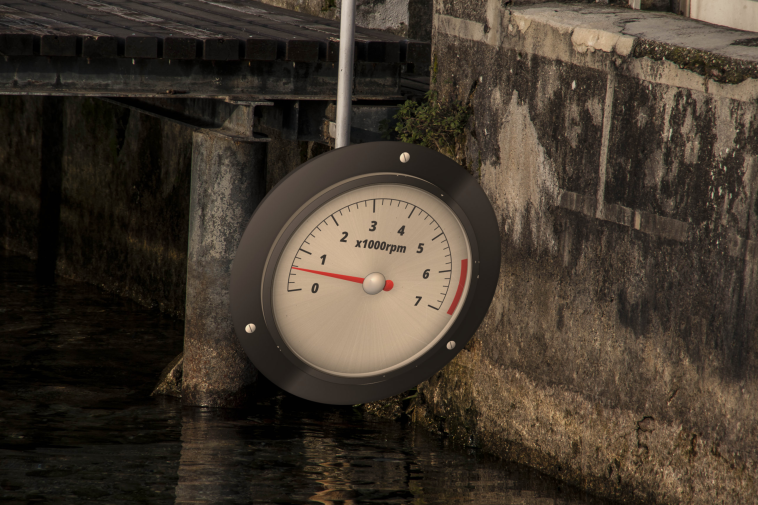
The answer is 600 rpm
